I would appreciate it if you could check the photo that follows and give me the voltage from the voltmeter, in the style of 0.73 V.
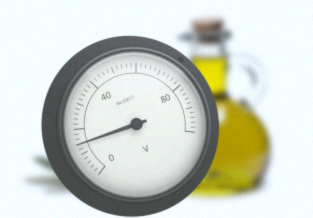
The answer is 14 V
